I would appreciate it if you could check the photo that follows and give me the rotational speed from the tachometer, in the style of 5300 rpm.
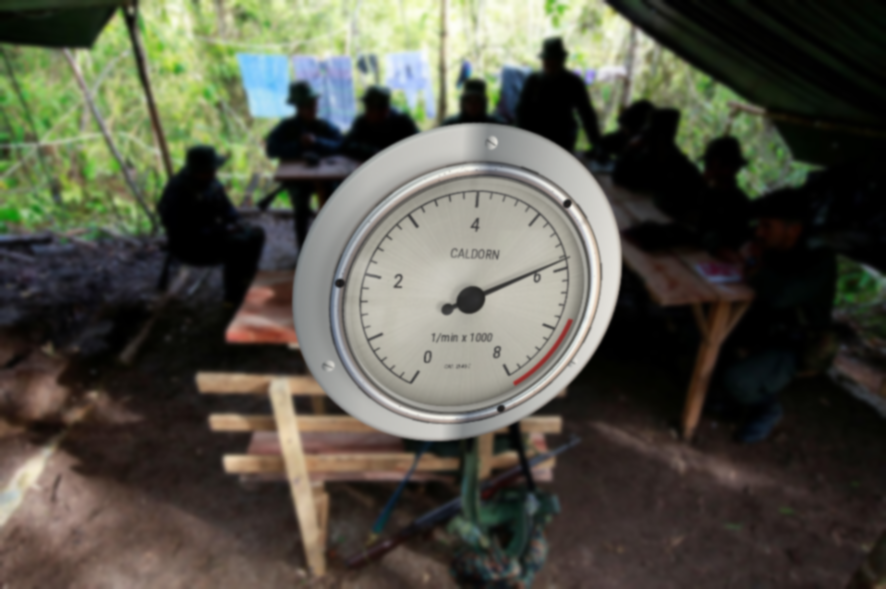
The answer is 5800 rpm
